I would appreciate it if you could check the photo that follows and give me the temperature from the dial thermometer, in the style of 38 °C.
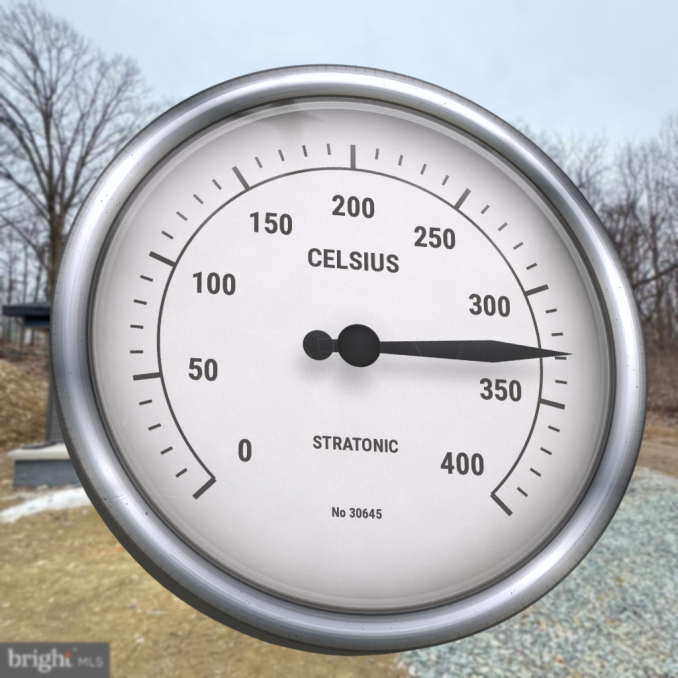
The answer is 330 °C
